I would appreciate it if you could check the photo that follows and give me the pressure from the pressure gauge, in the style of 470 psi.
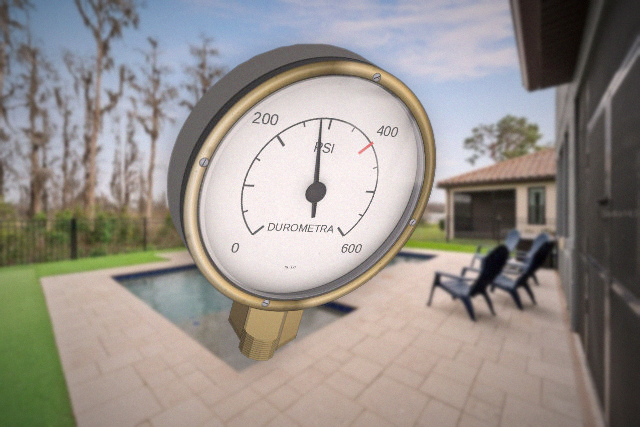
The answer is 275 psi
